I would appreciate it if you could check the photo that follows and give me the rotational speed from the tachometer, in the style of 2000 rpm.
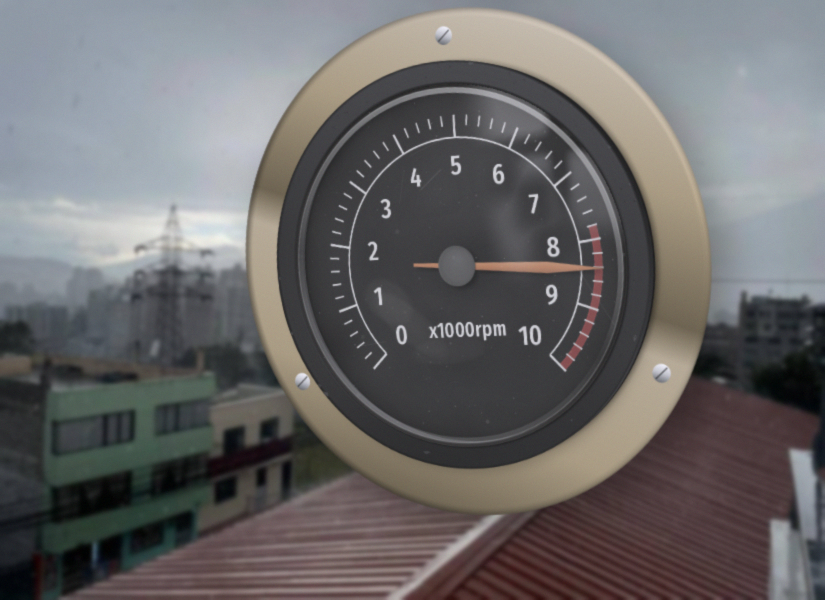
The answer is 8400 rpm
